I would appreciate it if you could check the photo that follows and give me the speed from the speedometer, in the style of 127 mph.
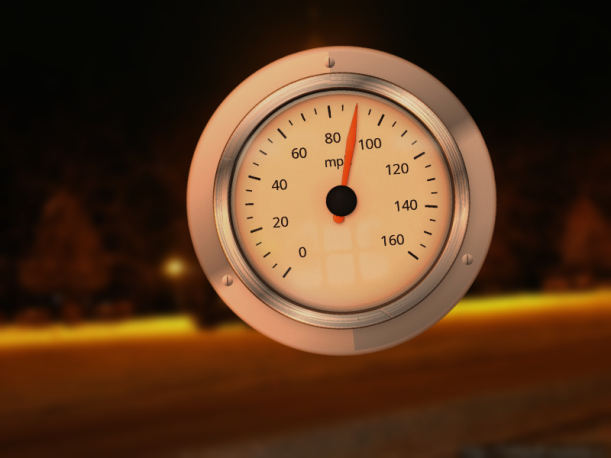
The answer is 90 mph
